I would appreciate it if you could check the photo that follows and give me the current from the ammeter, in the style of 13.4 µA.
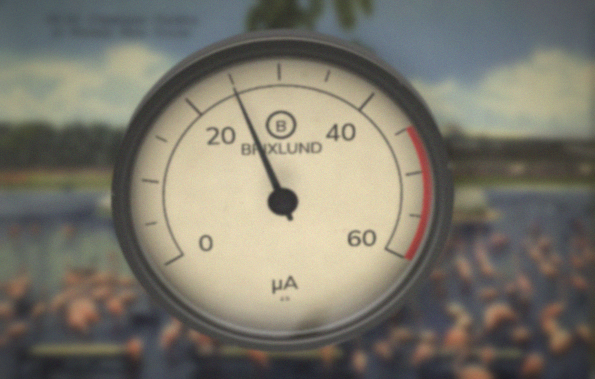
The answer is 25 µA
